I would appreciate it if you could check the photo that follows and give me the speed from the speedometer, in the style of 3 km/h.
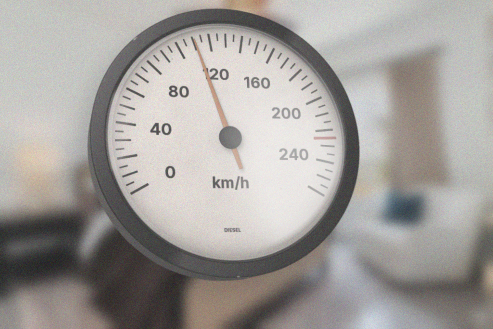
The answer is 110 km/h
